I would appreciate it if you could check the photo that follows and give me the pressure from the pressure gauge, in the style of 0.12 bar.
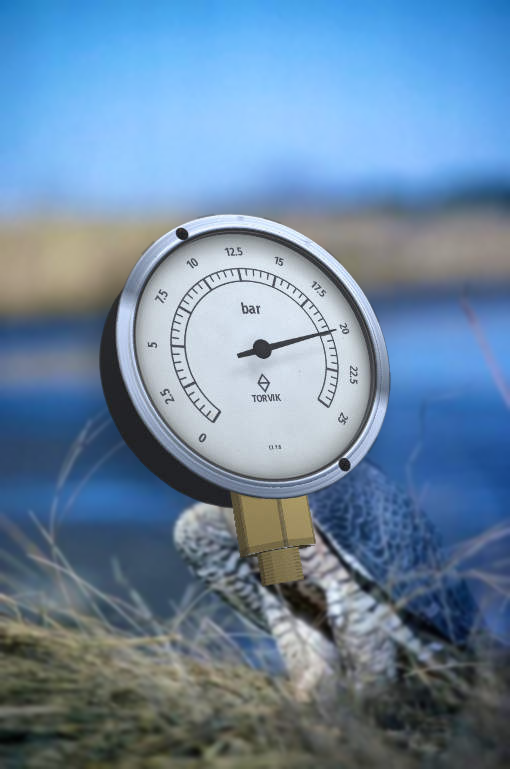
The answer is 20 bar
